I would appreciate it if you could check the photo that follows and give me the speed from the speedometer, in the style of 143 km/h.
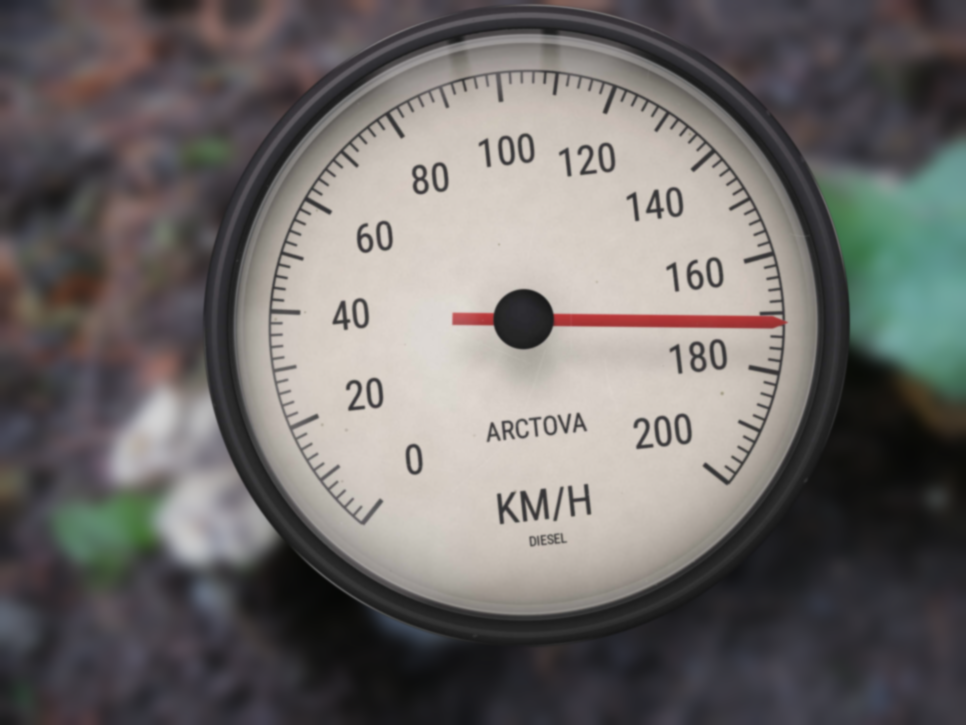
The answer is 172 km/h
